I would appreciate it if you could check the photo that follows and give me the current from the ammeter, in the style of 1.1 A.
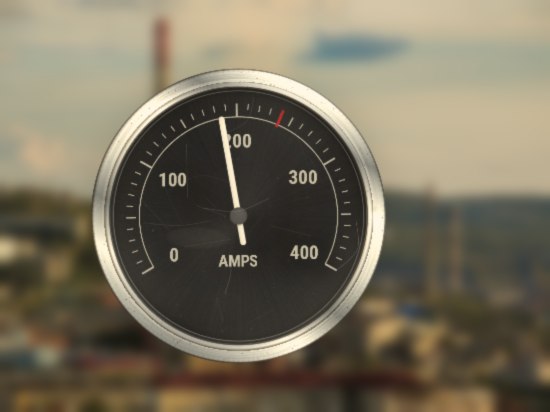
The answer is 185 A
